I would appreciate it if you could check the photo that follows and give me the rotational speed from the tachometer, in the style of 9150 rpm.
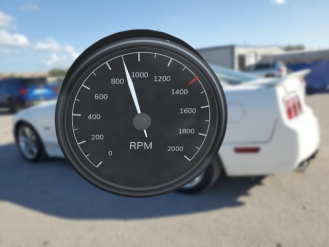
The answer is 900 rpm
